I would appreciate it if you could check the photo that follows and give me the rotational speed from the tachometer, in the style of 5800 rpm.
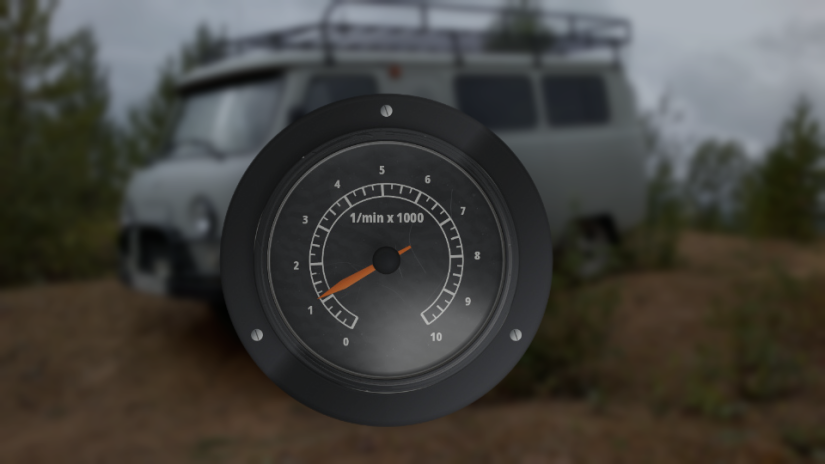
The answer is 1125 rpm
